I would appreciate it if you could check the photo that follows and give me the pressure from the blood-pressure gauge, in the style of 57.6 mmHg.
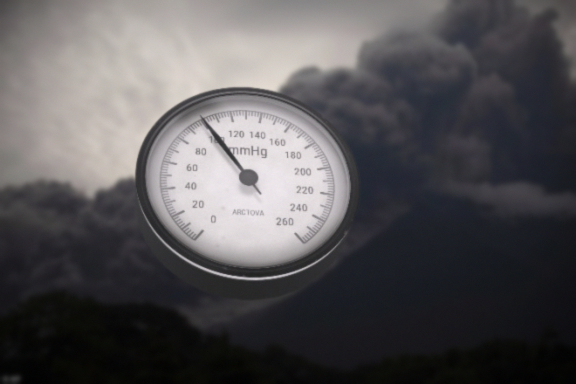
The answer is 100 mmHg
